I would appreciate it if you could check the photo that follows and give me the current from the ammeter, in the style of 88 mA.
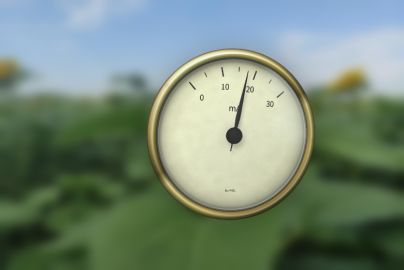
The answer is 17.5 mA
